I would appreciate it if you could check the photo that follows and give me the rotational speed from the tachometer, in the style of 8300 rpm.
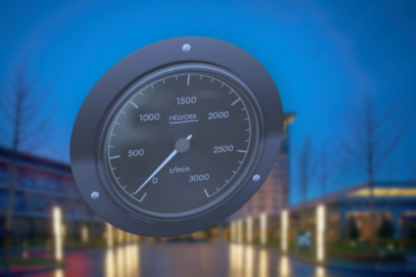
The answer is 100 rpm
